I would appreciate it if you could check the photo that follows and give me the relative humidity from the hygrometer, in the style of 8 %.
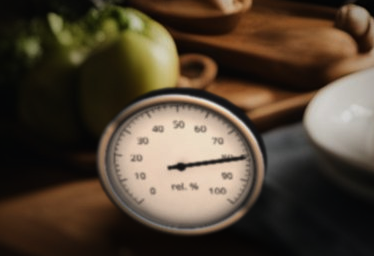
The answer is 80 %
